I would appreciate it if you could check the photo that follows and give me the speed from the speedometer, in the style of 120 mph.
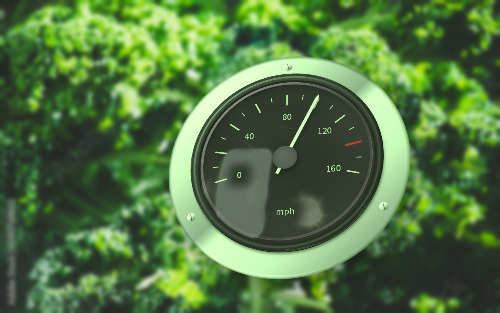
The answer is 100 mph
